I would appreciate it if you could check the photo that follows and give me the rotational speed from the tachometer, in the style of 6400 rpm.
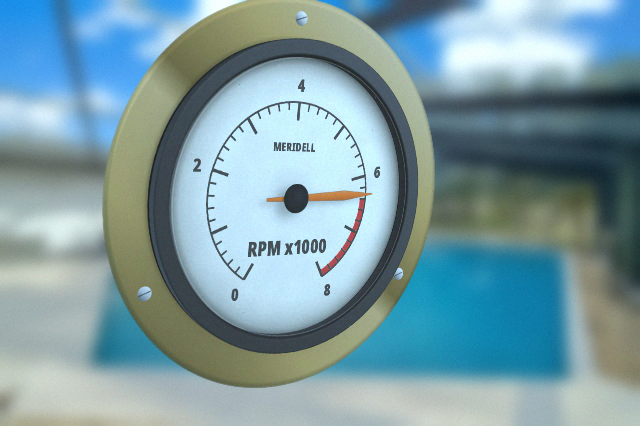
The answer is 6300 rpm
